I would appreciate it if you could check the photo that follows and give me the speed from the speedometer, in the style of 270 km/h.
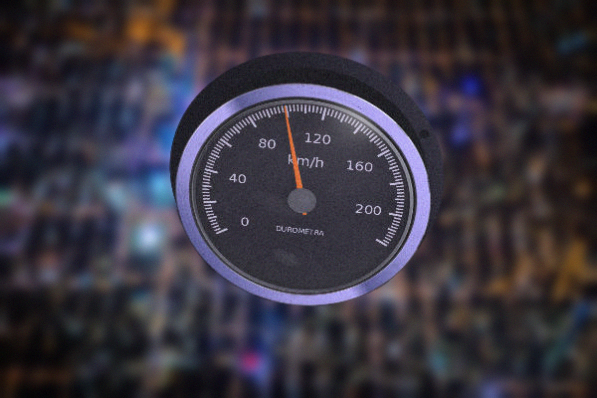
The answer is 100 km/h
